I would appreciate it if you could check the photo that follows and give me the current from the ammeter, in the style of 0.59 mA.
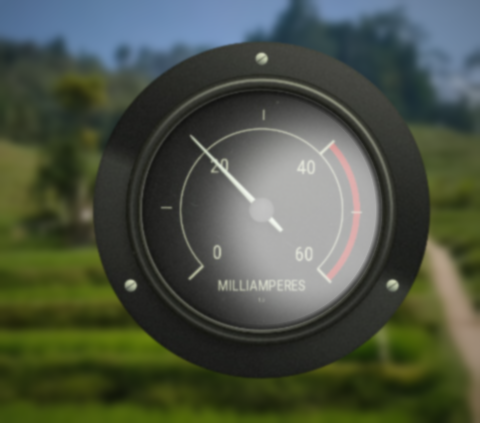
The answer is 20 mA
